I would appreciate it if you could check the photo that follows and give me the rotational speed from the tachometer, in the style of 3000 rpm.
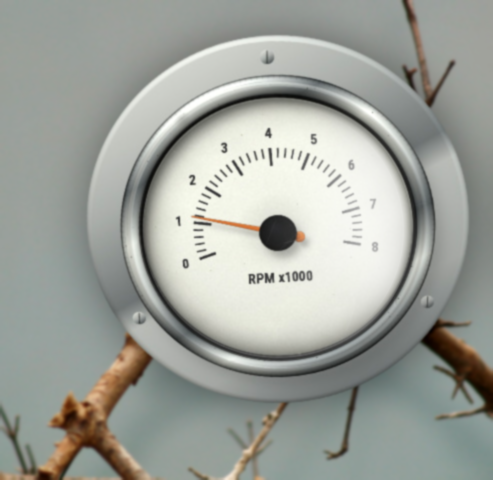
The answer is 1200 rpm
